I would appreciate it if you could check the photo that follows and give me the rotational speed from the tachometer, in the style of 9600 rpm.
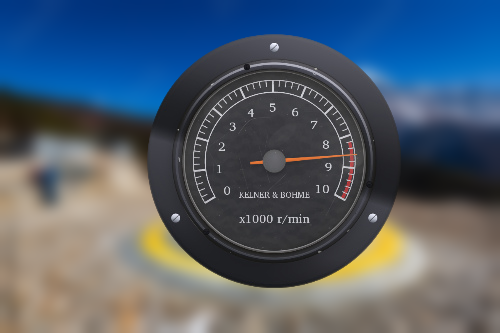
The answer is 8600 rpm
